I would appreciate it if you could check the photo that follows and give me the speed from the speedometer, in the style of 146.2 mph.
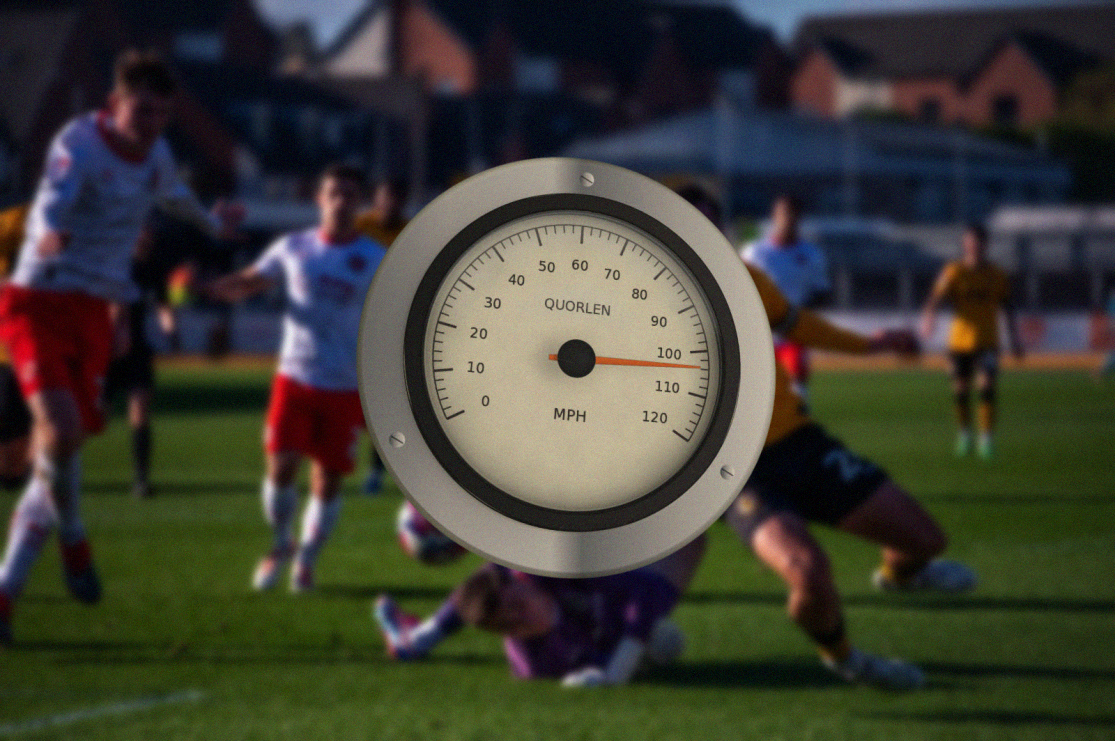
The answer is 104 mph
